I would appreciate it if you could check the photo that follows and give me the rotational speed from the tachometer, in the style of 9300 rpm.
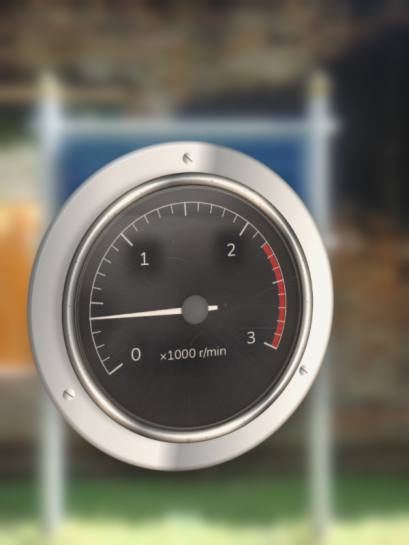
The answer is 400 rpm
